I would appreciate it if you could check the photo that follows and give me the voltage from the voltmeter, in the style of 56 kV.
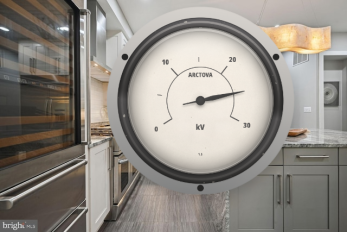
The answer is 25 kV
